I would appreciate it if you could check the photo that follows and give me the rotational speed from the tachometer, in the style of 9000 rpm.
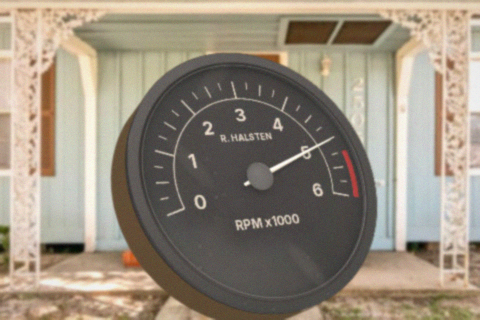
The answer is 5000 rpm
